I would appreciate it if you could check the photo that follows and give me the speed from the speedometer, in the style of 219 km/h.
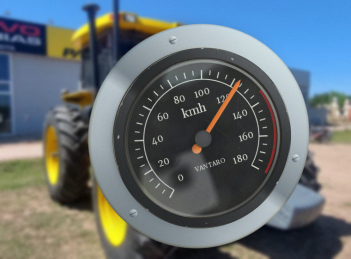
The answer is 122.5 km/h
